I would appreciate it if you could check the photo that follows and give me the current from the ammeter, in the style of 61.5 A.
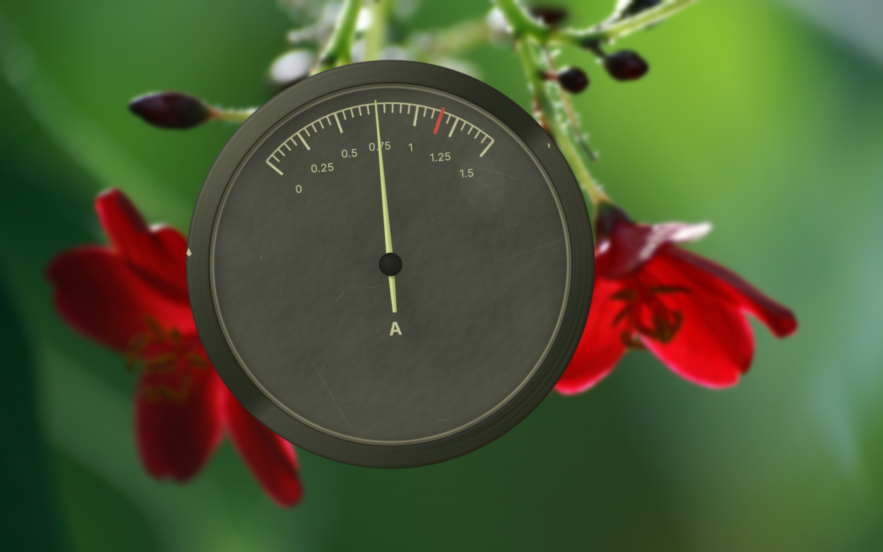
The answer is 0.75 A
